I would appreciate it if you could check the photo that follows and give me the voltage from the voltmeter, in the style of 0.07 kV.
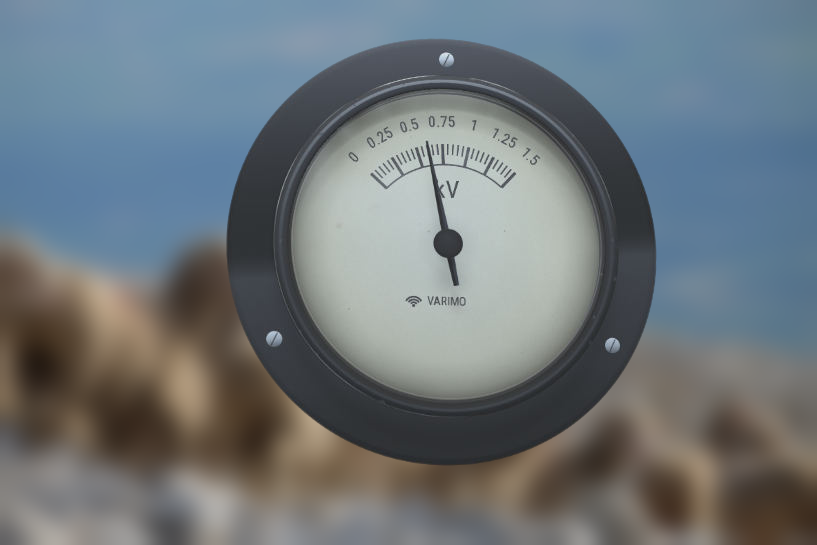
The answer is 0.6 kV
